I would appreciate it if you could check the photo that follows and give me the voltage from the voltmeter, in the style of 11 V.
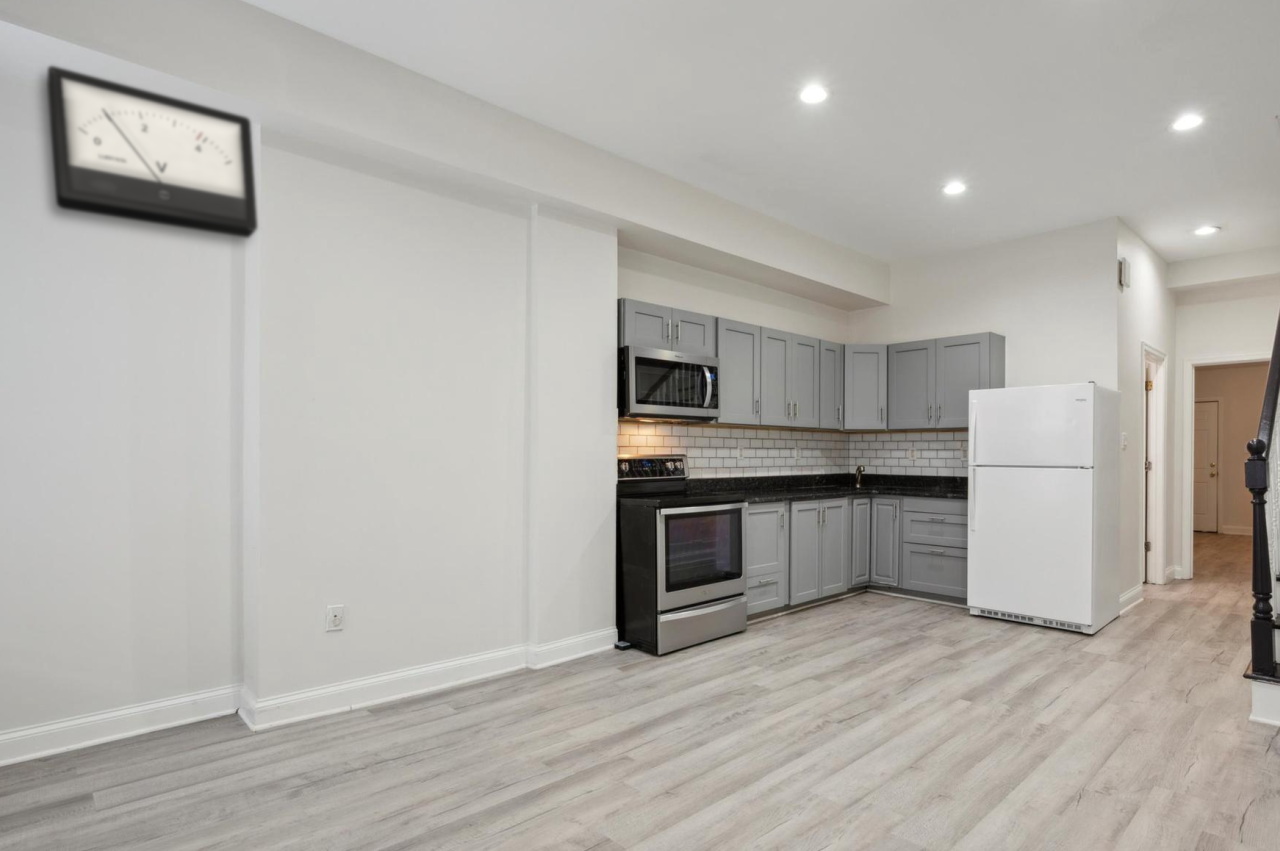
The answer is 1 V
